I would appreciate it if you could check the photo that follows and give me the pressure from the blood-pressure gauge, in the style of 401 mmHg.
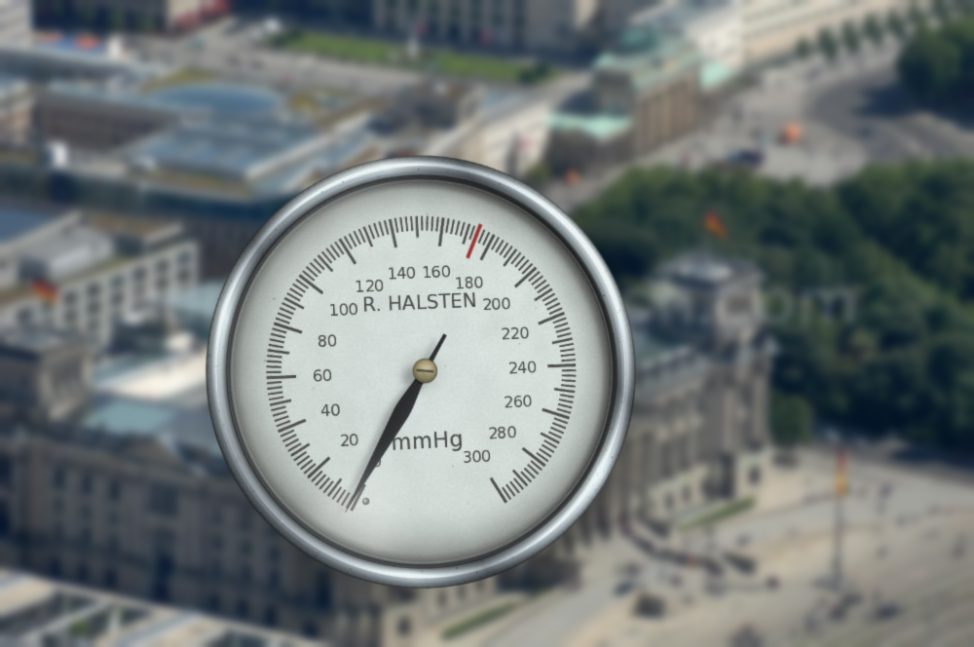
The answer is 2 mmHg
